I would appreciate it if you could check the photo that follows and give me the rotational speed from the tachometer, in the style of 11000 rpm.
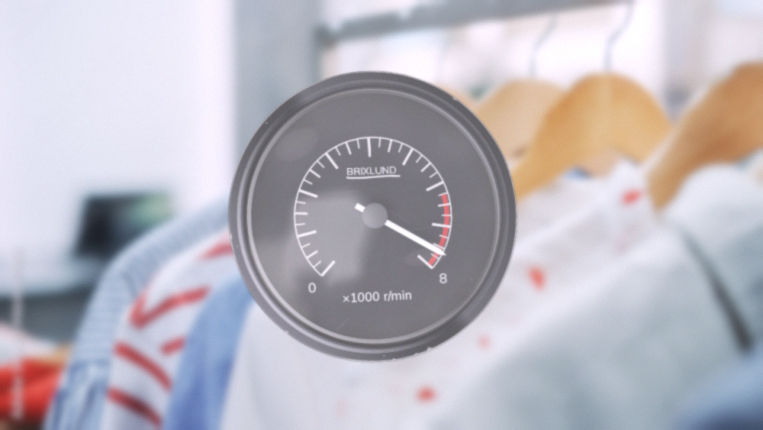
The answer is 7625 rpm
